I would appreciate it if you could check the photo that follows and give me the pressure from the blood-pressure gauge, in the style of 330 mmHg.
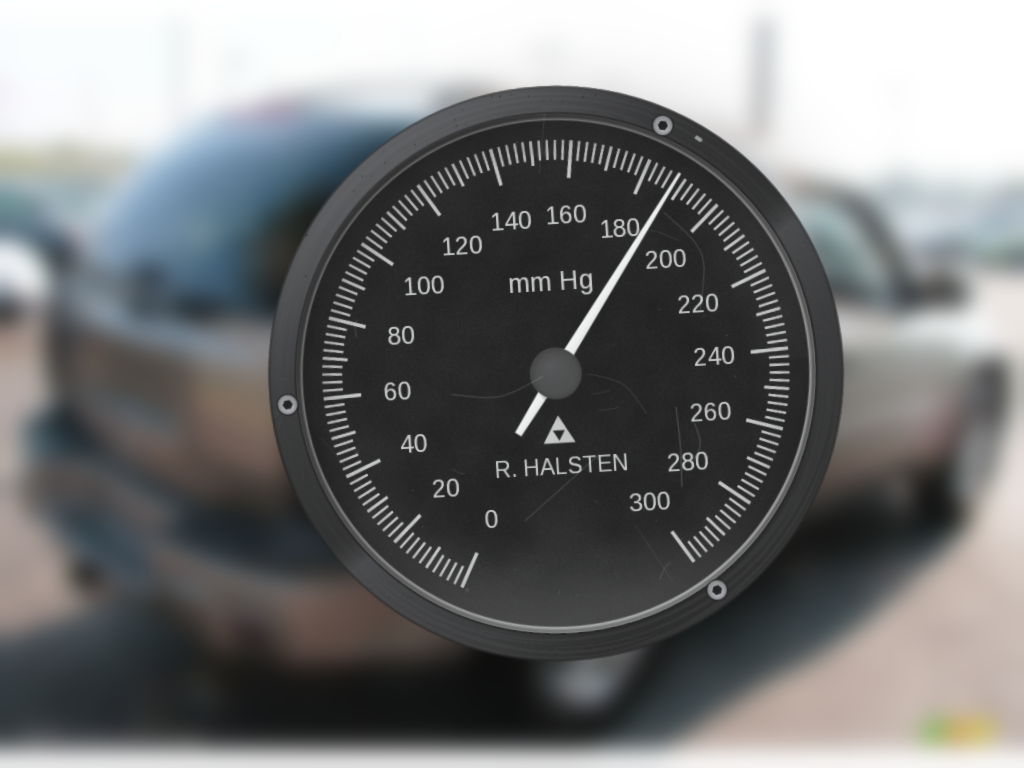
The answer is 188 mmHg
